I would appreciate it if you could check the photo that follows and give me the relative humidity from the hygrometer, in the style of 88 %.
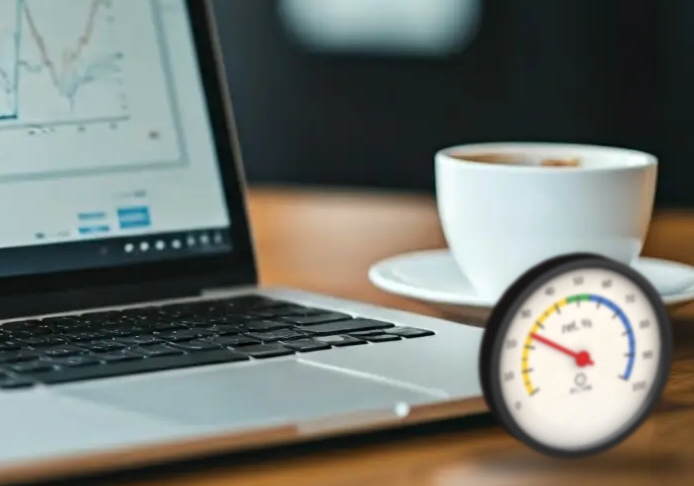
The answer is 25 %
